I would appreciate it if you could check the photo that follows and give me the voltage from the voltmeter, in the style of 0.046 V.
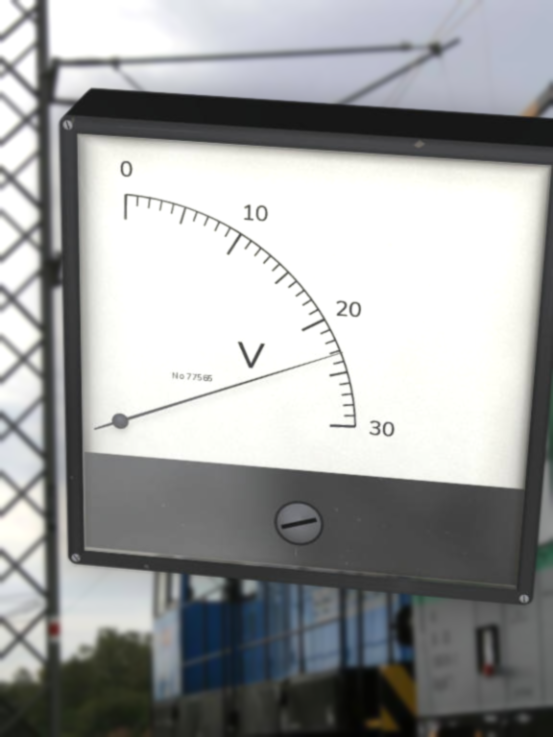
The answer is 23 V
